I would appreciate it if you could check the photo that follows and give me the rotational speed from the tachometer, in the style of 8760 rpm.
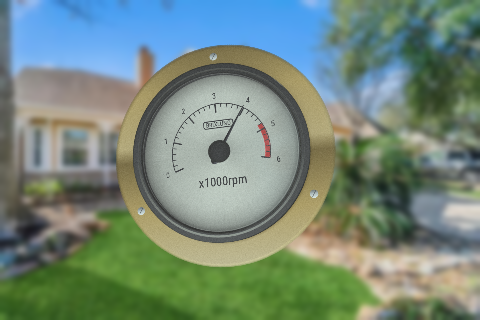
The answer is 4000 rpm
